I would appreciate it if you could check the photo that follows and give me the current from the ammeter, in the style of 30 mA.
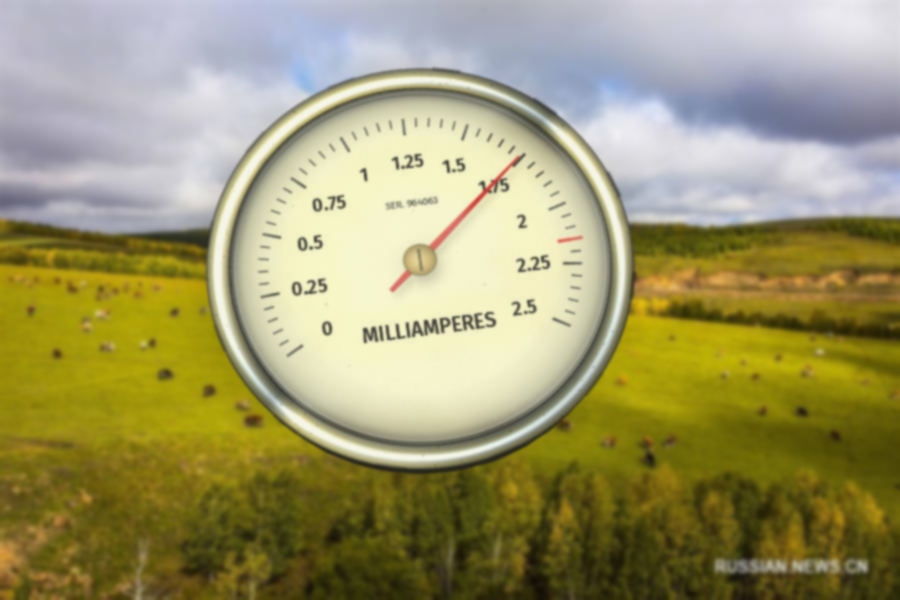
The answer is 1.75 mA
